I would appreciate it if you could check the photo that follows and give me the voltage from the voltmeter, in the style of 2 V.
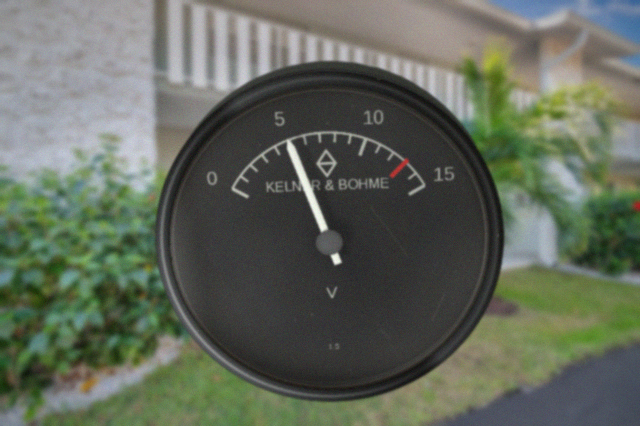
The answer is 5 V
